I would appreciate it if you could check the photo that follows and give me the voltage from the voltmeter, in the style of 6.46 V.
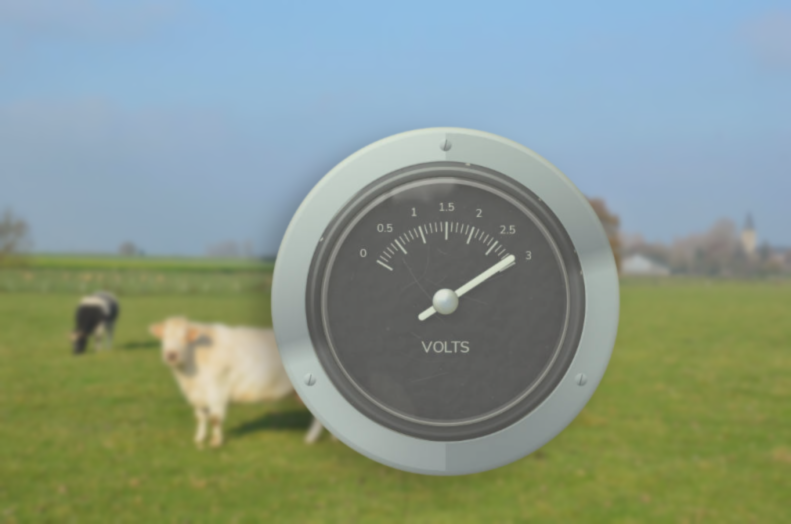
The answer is 2.9 V
